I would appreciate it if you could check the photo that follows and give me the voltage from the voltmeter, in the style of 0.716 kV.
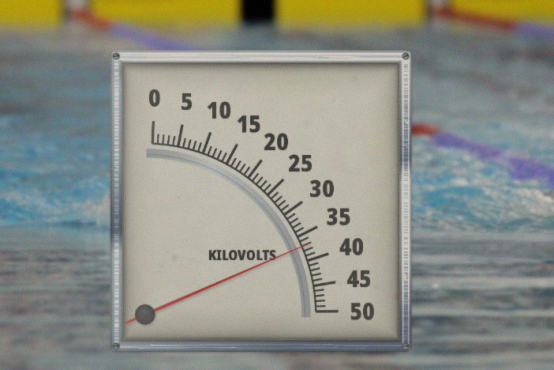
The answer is 37 kV
